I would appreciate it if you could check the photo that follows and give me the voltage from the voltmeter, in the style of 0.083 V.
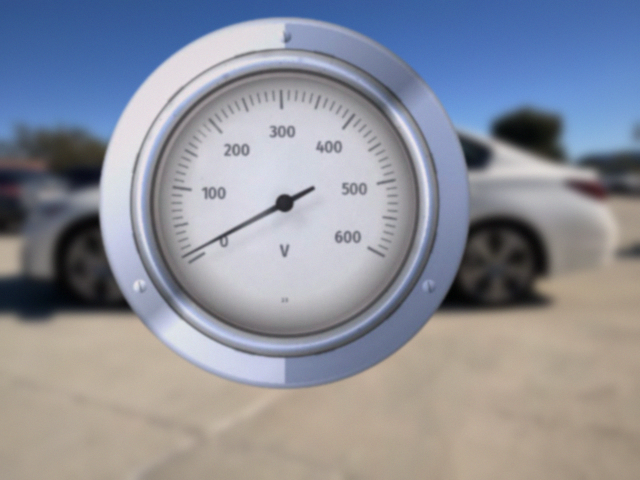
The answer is 10 V
